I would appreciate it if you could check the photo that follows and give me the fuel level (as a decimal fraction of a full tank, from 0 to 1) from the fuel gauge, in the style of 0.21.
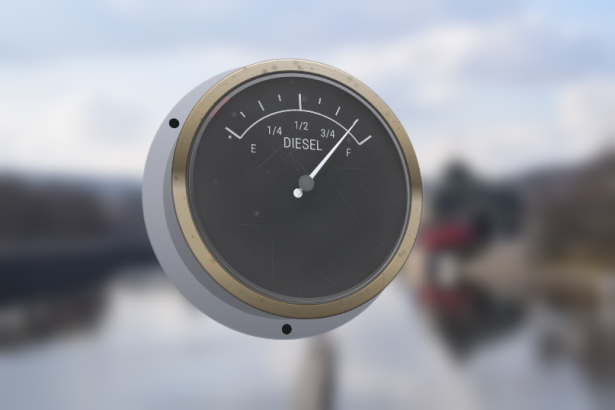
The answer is 0.875
